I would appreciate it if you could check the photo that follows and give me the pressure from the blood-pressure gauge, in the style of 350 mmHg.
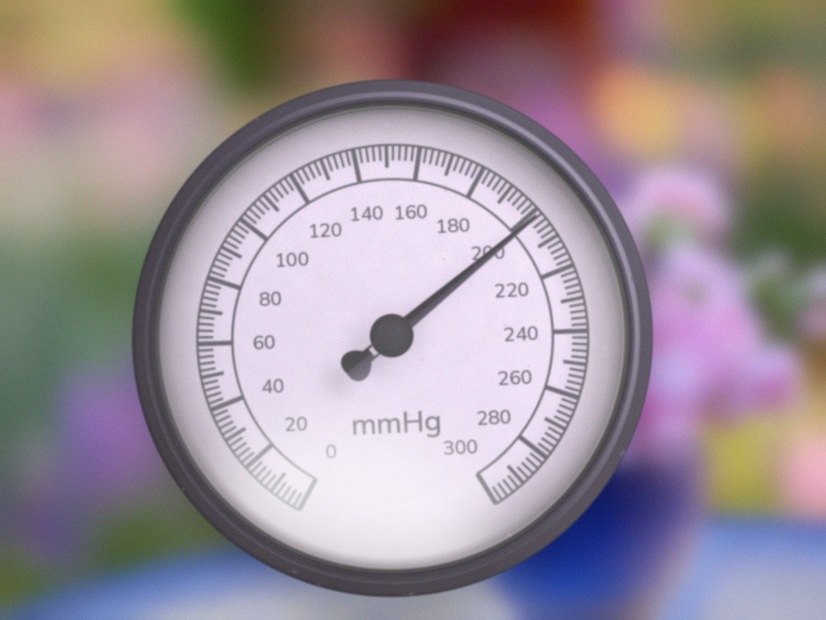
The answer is 202 mmHg
